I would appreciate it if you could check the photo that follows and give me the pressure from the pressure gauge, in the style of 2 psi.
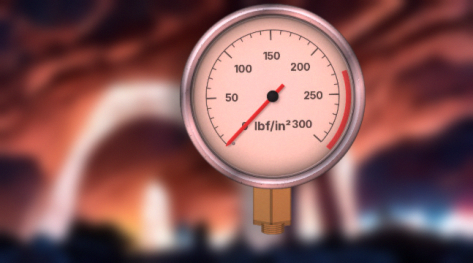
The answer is 0 psi
